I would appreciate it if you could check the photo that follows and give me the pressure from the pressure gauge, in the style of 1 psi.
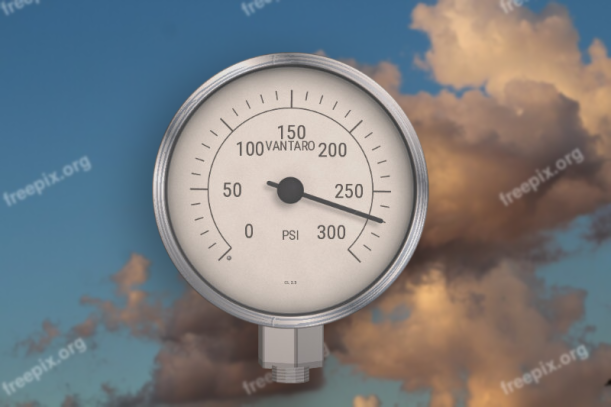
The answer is 270 psi
